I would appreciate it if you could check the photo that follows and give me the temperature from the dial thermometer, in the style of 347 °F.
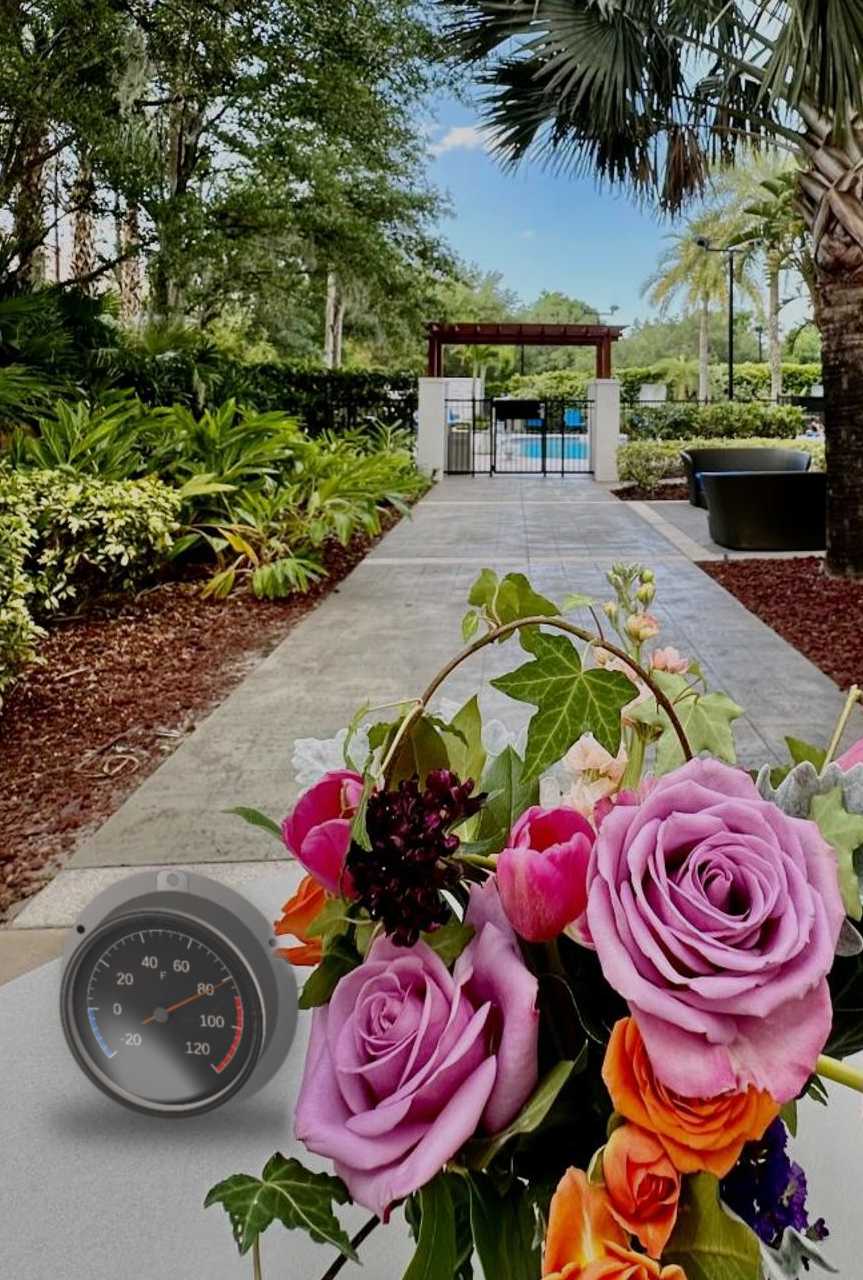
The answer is 80 °F
